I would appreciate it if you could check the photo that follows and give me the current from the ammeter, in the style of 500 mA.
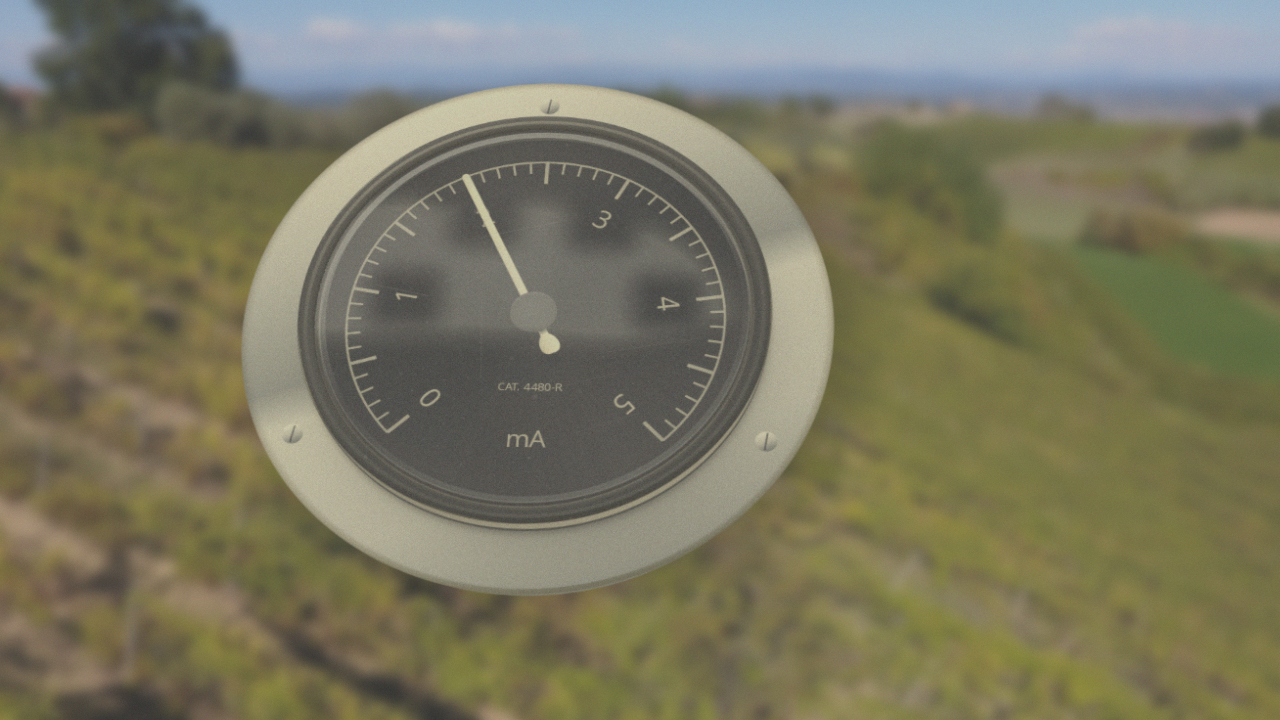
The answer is 2 mA
